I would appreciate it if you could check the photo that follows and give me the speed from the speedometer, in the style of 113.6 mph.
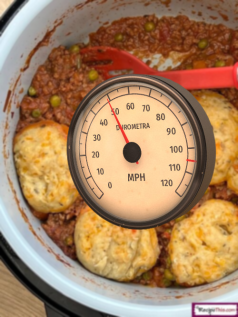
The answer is 50 mph
